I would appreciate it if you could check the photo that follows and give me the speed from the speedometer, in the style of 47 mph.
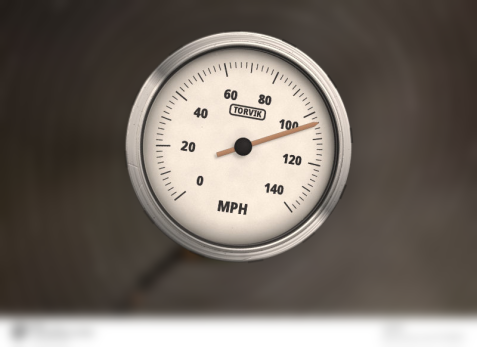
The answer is 104 mph
